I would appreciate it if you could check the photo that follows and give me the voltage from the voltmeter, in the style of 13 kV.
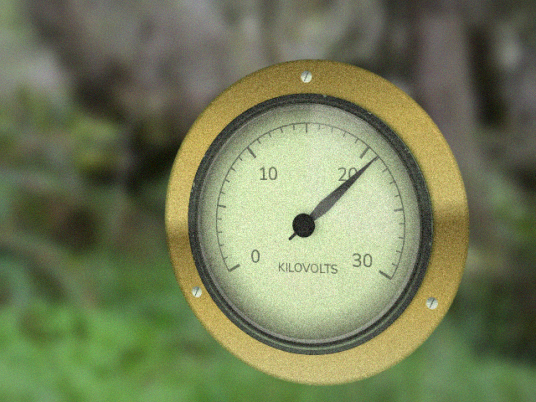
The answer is 21 kV
